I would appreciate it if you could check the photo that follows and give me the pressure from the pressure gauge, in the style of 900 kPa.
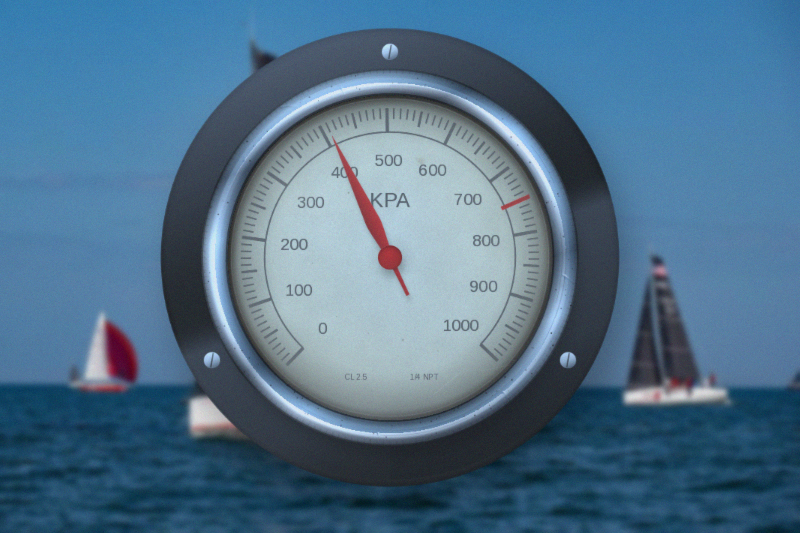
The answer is 410 kPa
